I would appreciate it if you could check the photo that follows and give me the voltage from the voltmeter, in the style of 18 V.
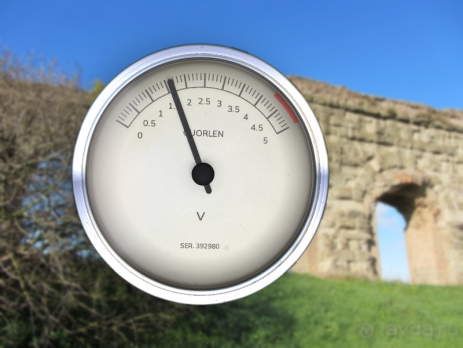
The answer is 1.6 V
